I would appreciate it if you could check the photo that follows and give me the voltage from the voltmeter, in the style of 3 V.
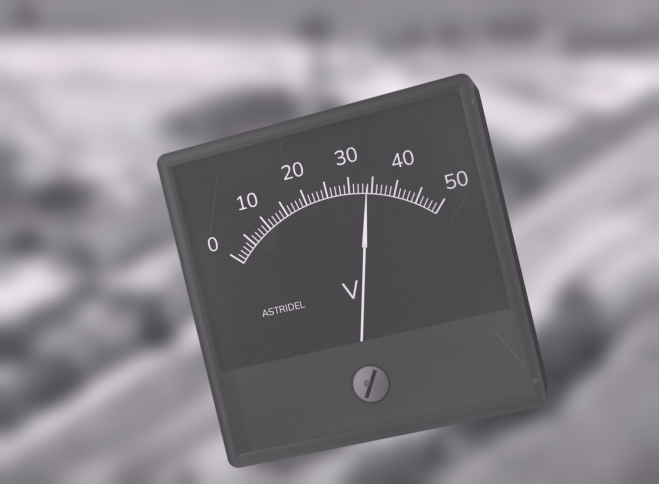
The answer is 34 V
